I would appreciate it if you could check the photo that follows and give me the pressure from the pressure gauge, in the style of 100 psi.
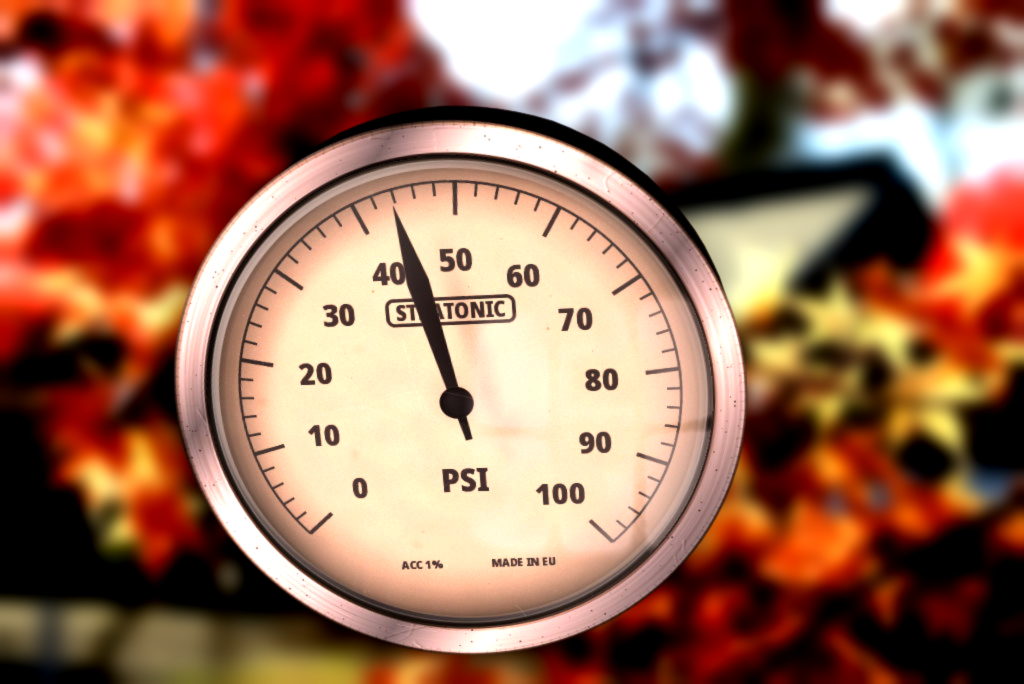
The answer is 44 psi
